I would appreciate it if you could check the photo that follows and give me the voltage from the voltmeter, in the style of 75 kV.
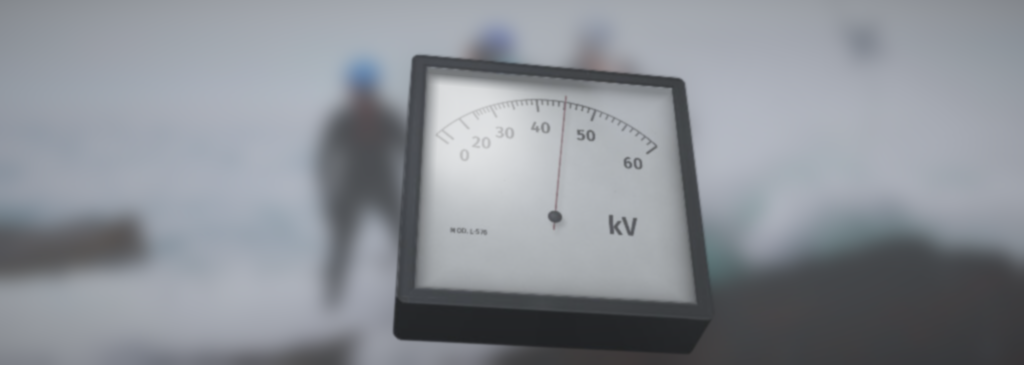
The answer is 45 kV
